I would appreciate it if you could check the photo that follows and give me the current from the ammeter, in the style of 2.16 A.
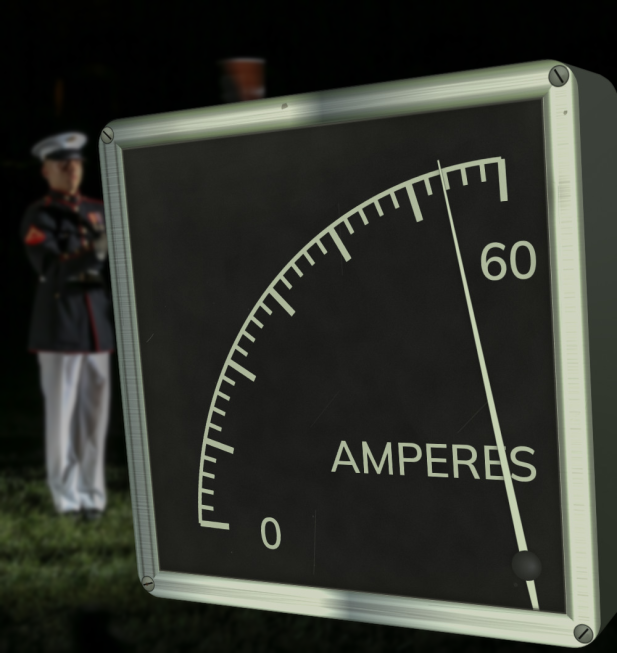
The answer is 54 A
